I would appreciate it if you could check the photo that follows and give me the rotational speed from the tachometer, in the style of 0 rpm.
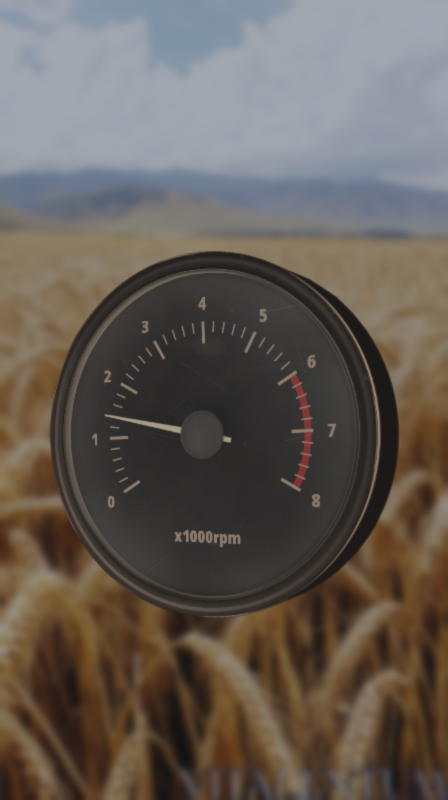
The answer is 1400 rpm
